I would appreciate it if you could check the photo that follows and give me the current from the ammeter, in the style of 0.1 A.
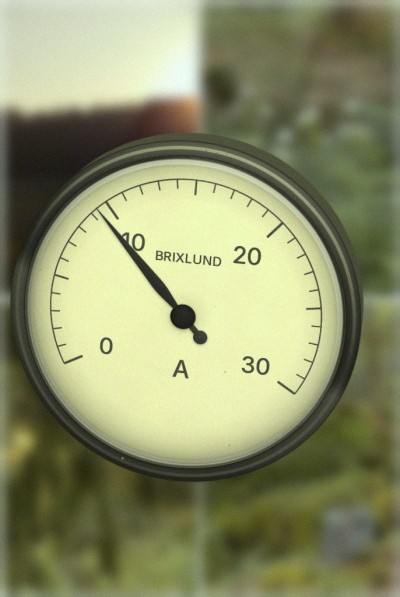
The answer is 9.5 A
